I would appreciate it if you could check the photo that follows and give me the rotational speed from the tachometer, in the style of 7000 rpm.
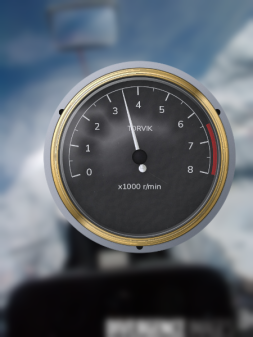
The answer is 3500 rpm
